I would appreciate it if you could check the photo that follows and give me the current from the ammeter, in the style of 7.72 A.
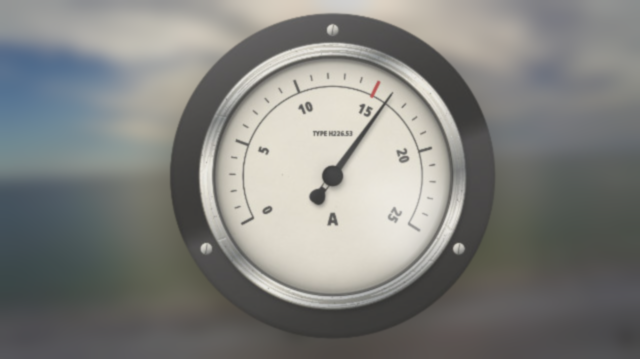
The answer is 16 A
